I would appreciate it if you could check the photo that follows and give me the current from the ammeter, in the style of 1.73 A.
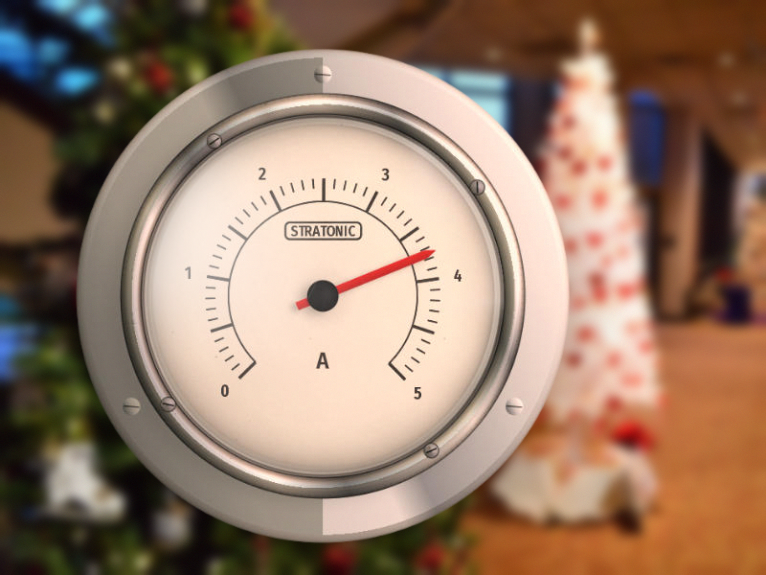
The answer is 3.75 A
